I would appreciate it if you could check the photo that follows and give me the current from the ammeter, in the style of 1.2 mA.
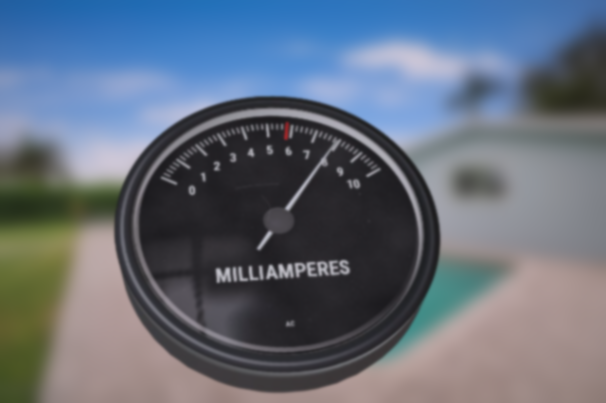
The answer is 8 mA
